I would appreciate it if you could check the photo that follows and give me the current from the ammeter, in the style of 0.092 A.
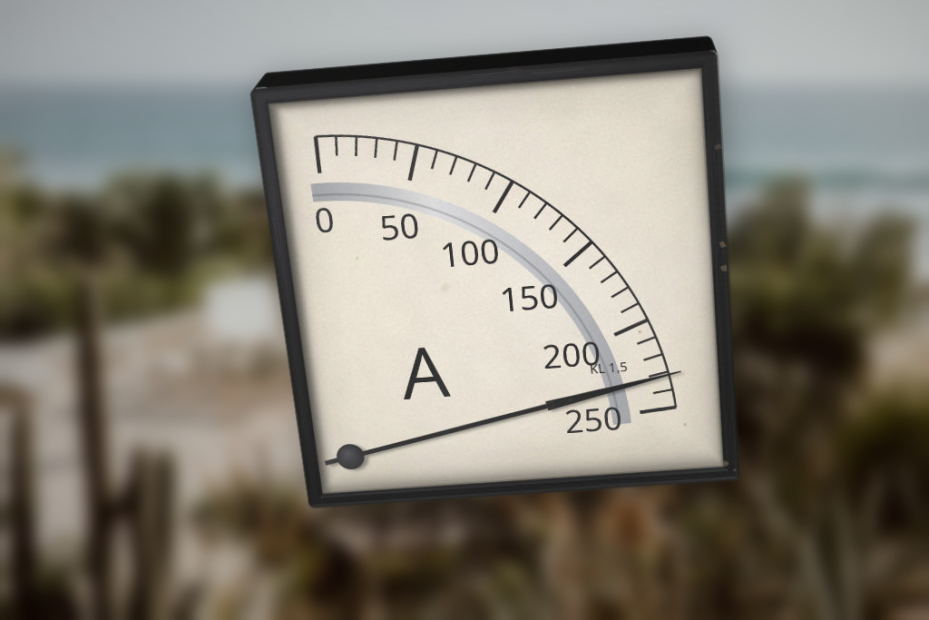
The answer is 230 A
